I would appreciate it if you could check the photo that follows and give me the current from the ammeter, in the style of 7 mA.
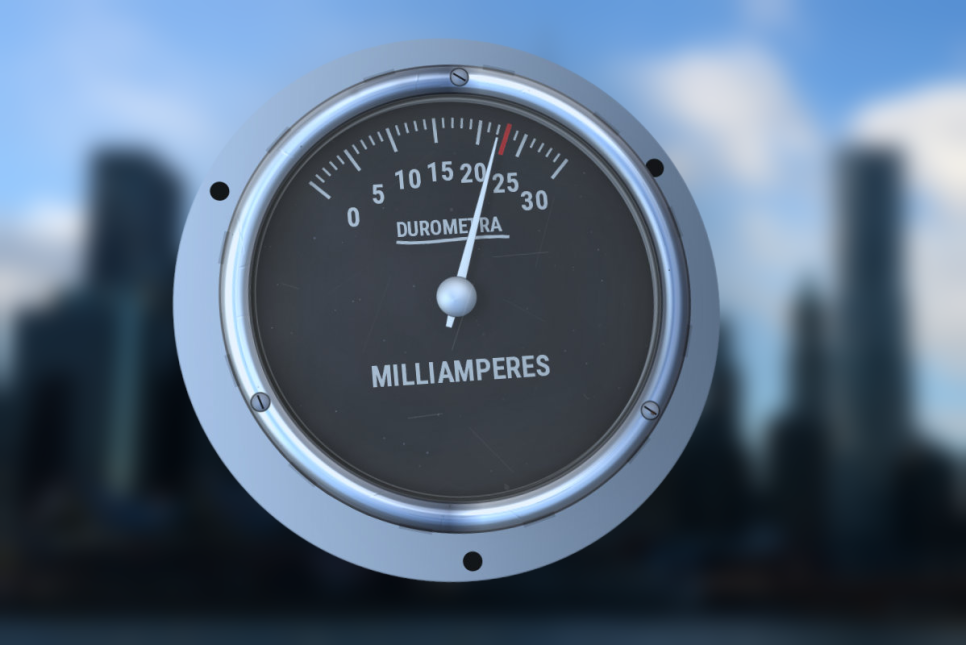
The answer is 22 mA
